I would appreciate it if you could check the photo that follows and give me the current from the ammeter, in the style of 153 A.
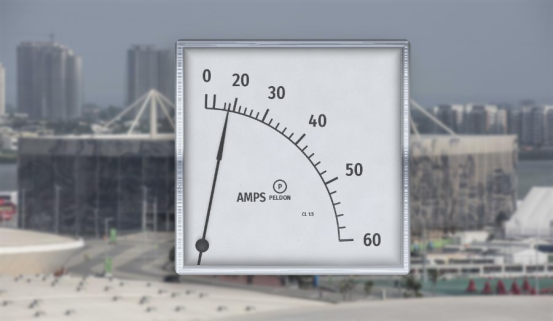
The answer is 18 A
